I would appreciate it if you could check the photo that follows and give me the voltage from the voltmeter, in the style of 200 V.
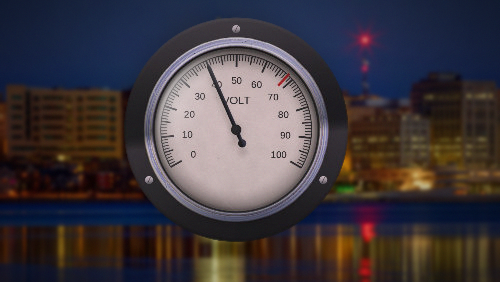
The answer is 40 V
